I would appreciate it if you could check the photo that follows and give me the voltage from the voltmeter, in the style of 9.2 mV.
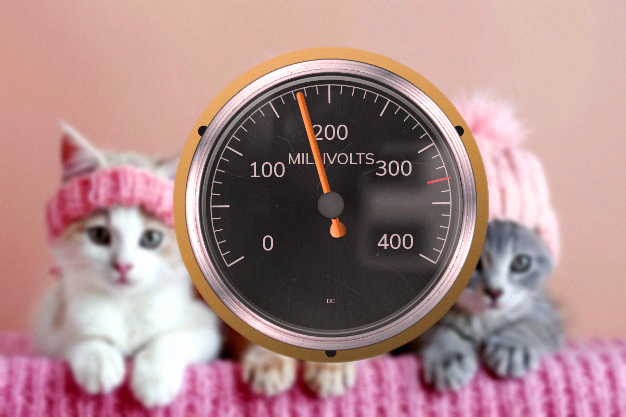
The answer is 175 mV
